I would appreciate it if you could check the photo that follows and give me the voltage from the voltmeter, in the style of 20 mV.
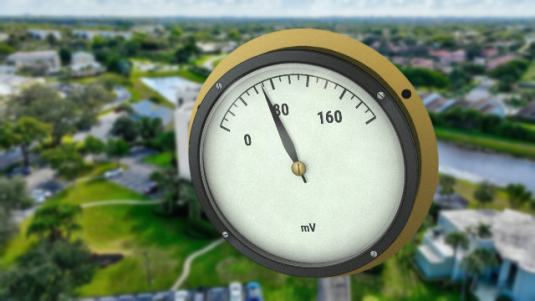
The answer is 70 mV
